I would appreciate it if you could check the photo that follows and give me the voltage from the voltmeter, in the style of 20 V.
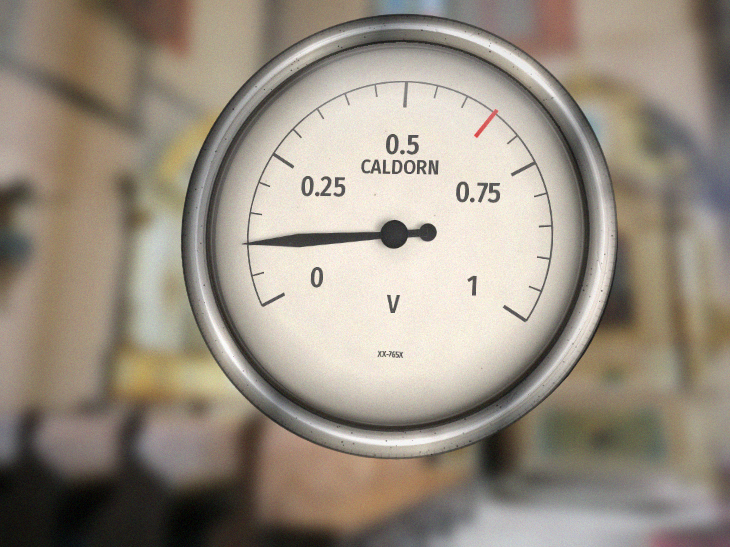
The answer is 0.1 V
